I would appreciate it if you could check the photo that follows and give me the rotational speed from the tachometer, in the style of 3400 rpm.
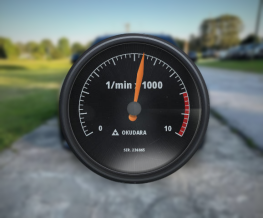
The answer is 5400 rpm
